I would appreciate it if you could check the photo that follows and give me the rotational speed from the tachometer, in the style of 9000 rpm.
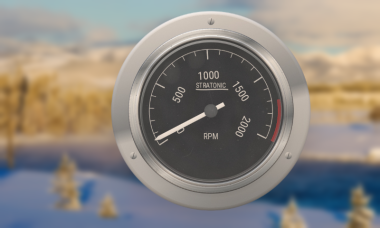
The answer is 50 rpm
